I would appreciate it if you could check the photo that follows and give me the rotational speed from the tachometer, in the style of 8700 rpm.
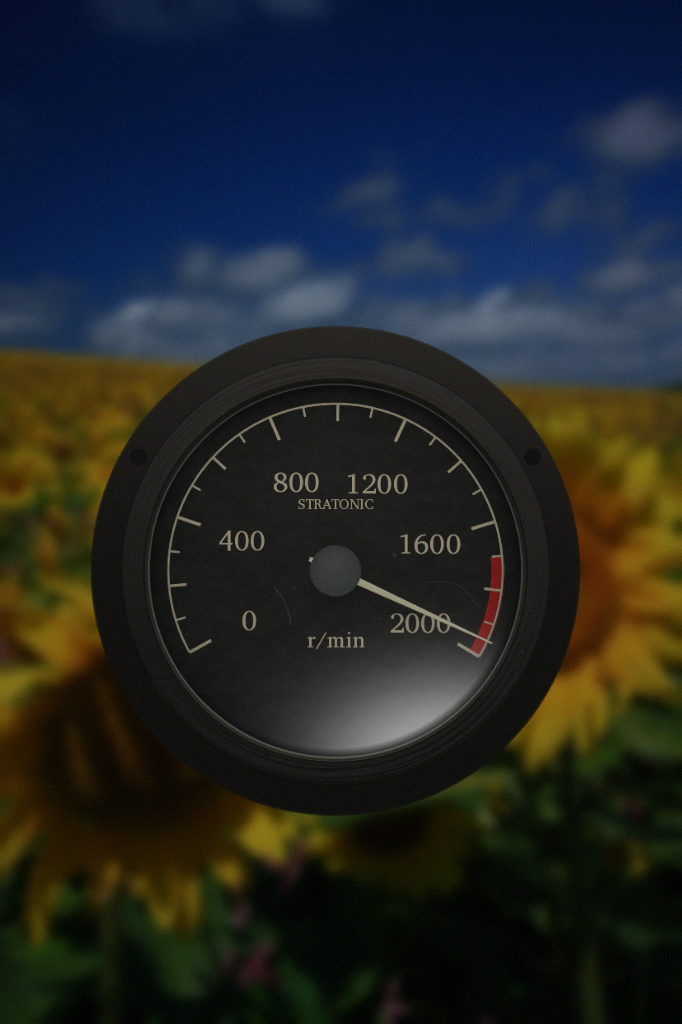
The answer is 1950 rpm
